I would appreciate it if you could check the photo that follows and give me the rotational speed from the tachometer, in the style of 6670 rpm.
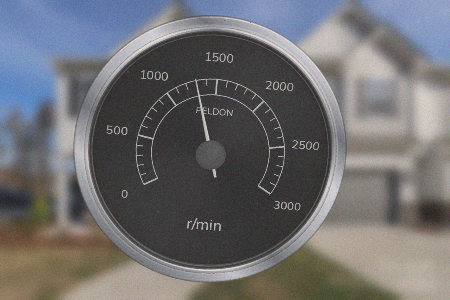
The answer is 1300 rpm
